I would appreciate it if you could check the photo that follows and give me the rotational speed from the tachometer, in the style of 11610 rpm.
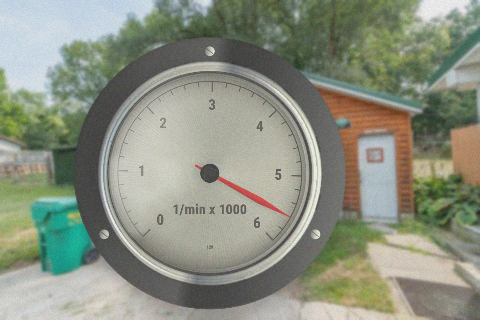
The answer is 5600 rpm
